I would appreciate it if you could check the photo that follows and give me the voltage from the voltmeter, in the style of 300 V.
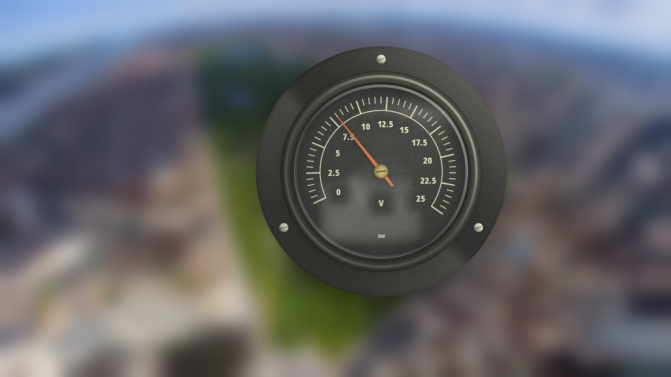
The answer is 8 V
